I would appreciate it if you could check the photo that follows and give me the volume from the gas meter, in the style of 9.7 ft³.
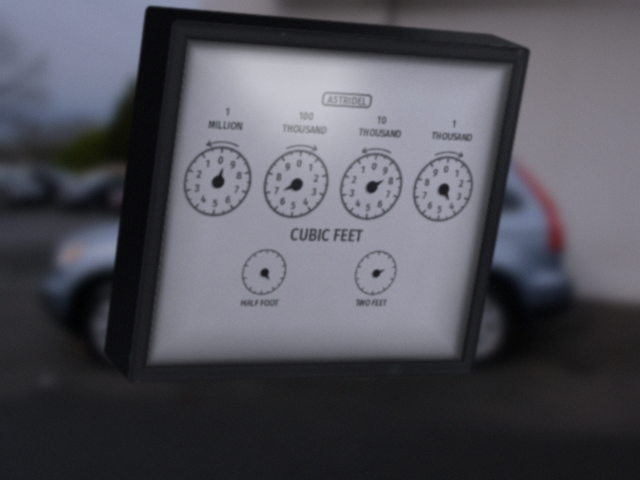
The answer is 968400 ft³
